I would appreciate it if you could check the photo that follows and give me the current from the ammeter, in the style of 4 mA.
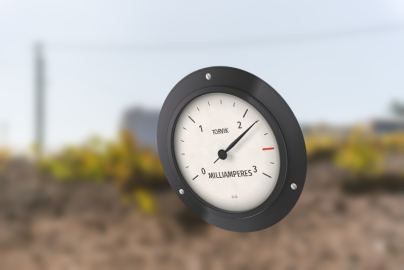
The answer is 2.2 mA
